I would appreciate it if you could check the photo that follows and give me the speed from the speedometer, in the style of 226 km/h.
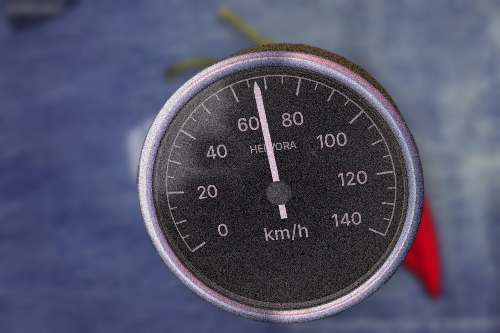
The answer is 67.5 km/h
